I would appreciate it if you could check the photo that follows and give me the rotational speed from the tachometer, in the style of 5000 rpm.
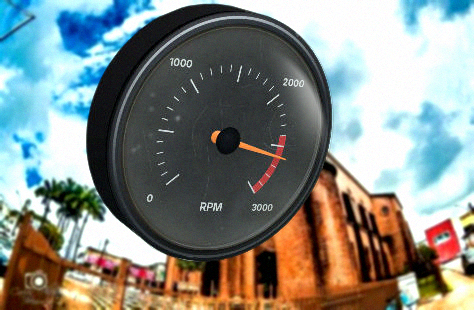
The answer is 2600 rpm
